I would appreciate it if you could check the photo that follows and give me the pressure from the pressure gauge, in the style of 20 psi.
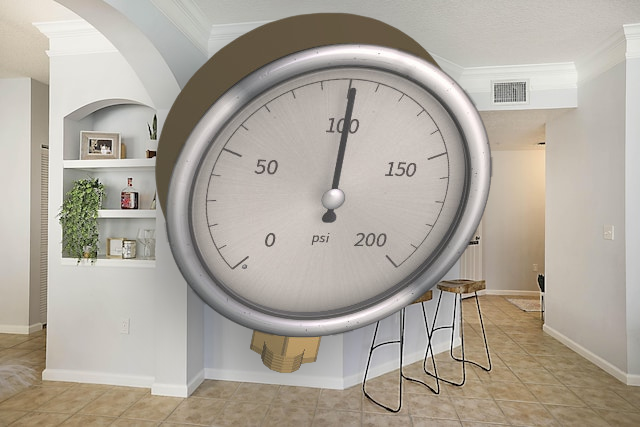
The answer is 100 psi
